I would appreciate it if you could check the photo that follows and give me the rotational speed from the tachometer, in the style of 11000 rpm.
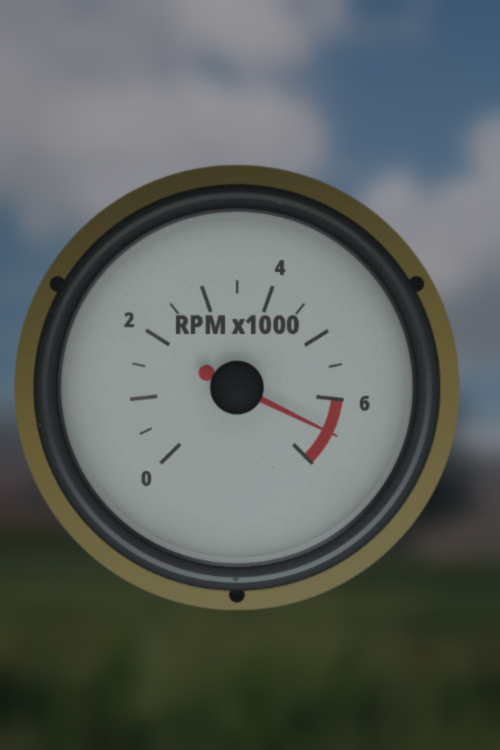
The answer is 6500 rpm
